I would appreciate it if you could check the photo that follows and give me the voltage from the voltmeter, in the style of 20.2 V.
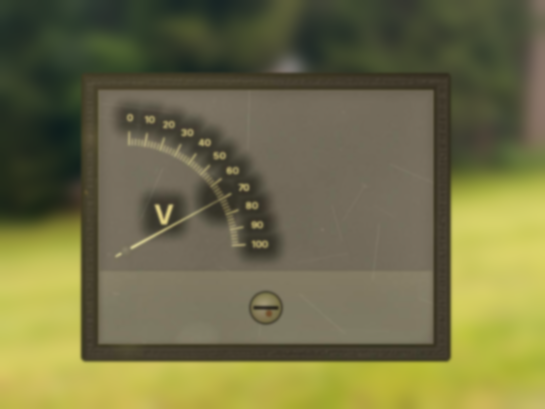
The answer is 70 V
